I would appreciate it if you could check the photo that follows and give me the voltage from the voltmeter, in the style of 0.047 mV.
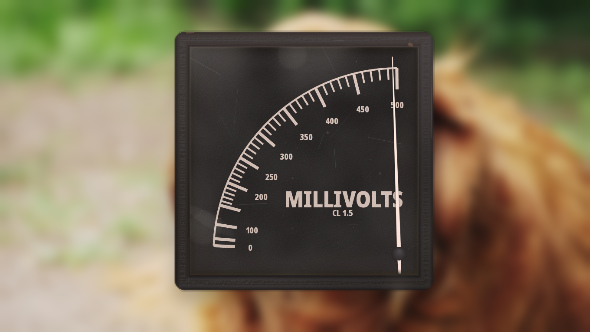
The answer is 495 mV
